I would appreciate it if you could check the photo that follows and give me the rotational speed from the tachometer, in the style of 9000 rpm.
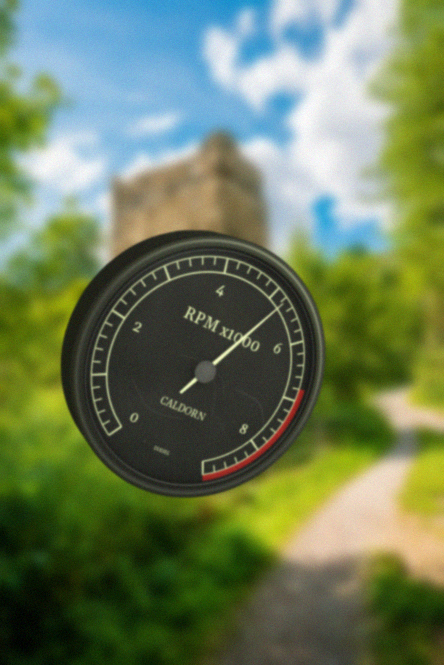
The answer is 5200 rpm
